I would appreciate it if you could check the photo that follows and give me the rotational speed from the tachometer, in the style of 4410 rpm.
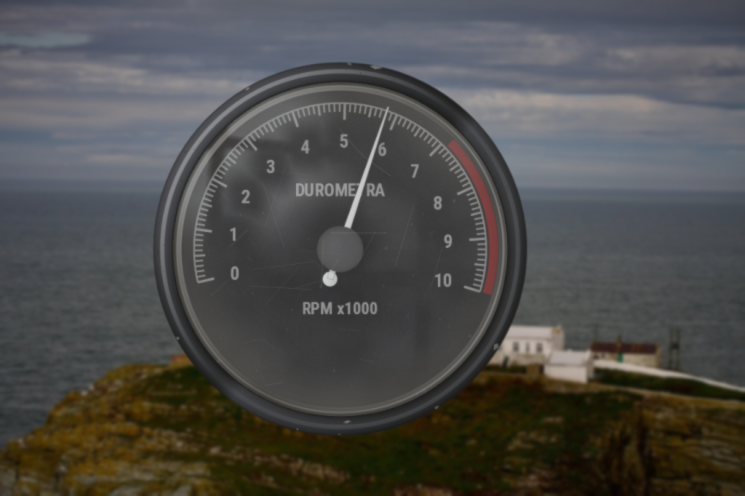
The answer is 5800 rpm
